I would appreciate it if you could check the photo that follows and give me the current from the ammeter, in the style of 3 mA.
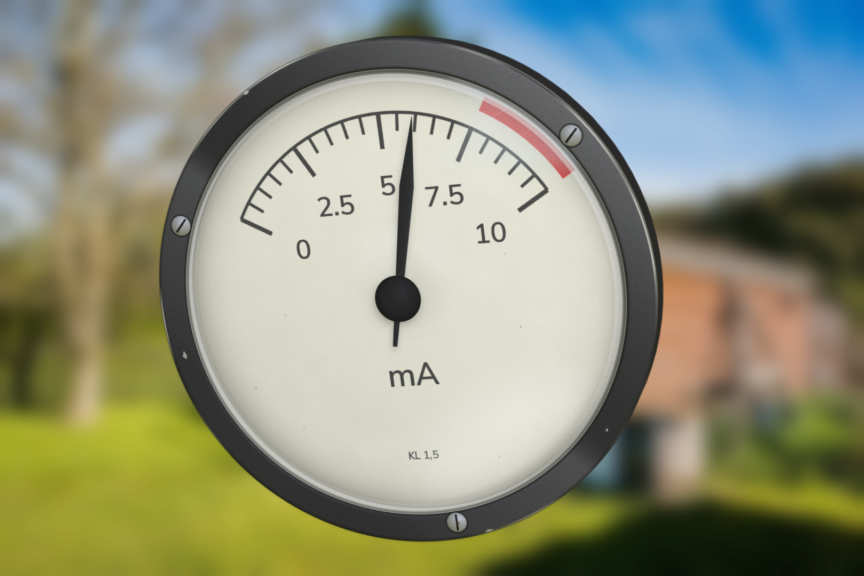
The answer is 6 mA
